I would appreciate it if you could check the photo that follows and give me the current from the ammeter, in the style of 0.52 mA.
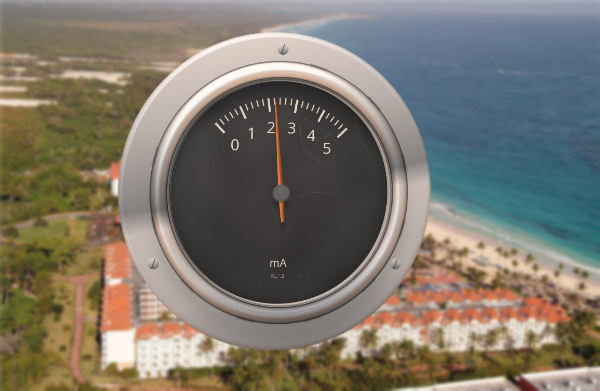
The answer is 2.2 mA
